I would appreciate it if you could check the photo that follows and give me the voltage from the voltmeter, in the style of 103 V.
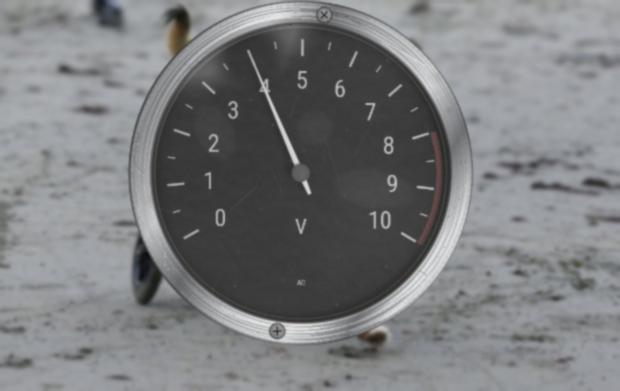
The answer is 4 V
